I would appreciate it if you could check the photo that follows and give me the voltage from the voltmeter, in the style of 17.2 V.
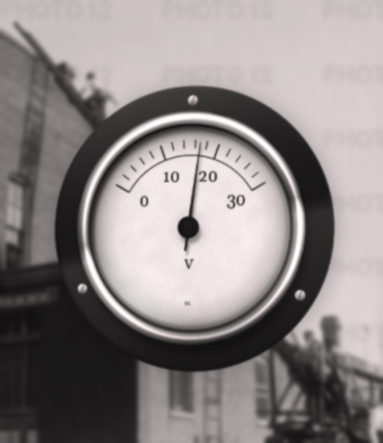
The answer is 17 V
